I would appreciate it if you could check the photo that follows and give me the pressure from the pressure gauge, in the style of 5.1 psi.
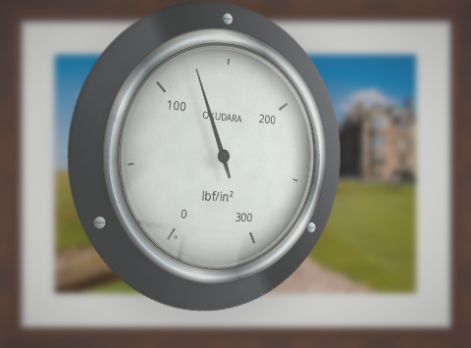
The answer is 125 psi
